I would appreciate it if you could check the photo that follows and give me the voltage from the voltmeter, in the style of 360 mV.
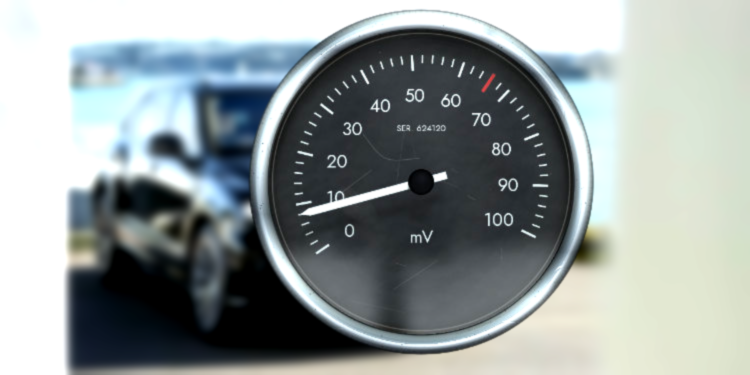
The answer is 8 mV
